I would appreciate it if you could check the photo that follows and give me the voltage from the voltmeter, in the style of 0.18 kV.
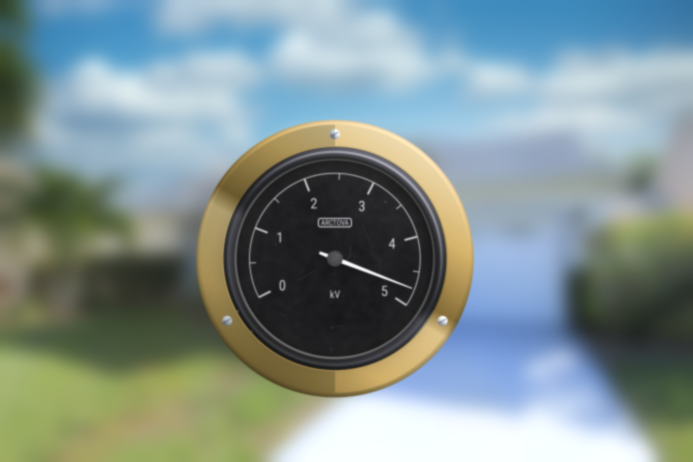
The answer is 4.75 kV
